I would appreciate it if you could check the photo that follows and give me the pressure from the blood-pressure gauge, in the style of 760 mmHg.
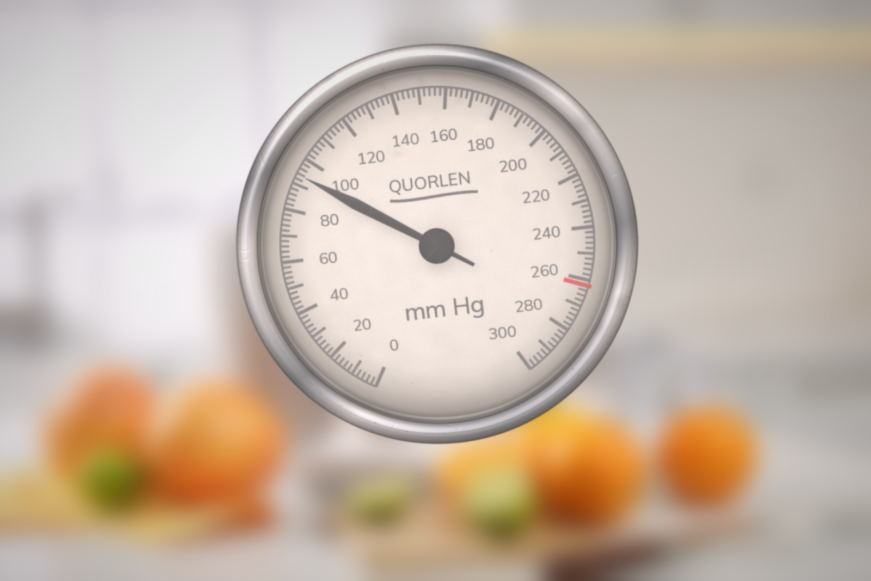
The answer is 94 mmHg
